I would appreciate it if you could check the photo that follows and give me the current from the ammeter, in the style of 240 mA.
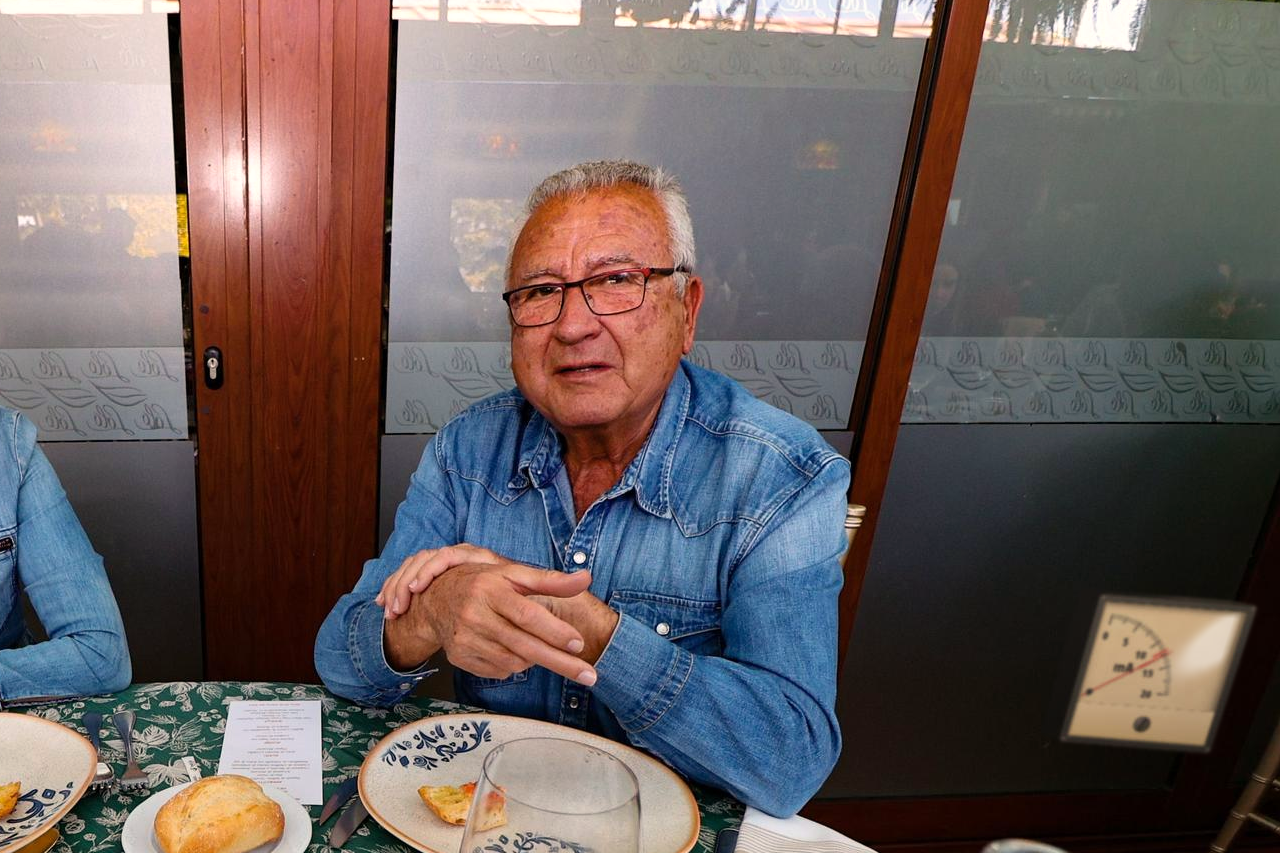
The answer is 12.5 mA
